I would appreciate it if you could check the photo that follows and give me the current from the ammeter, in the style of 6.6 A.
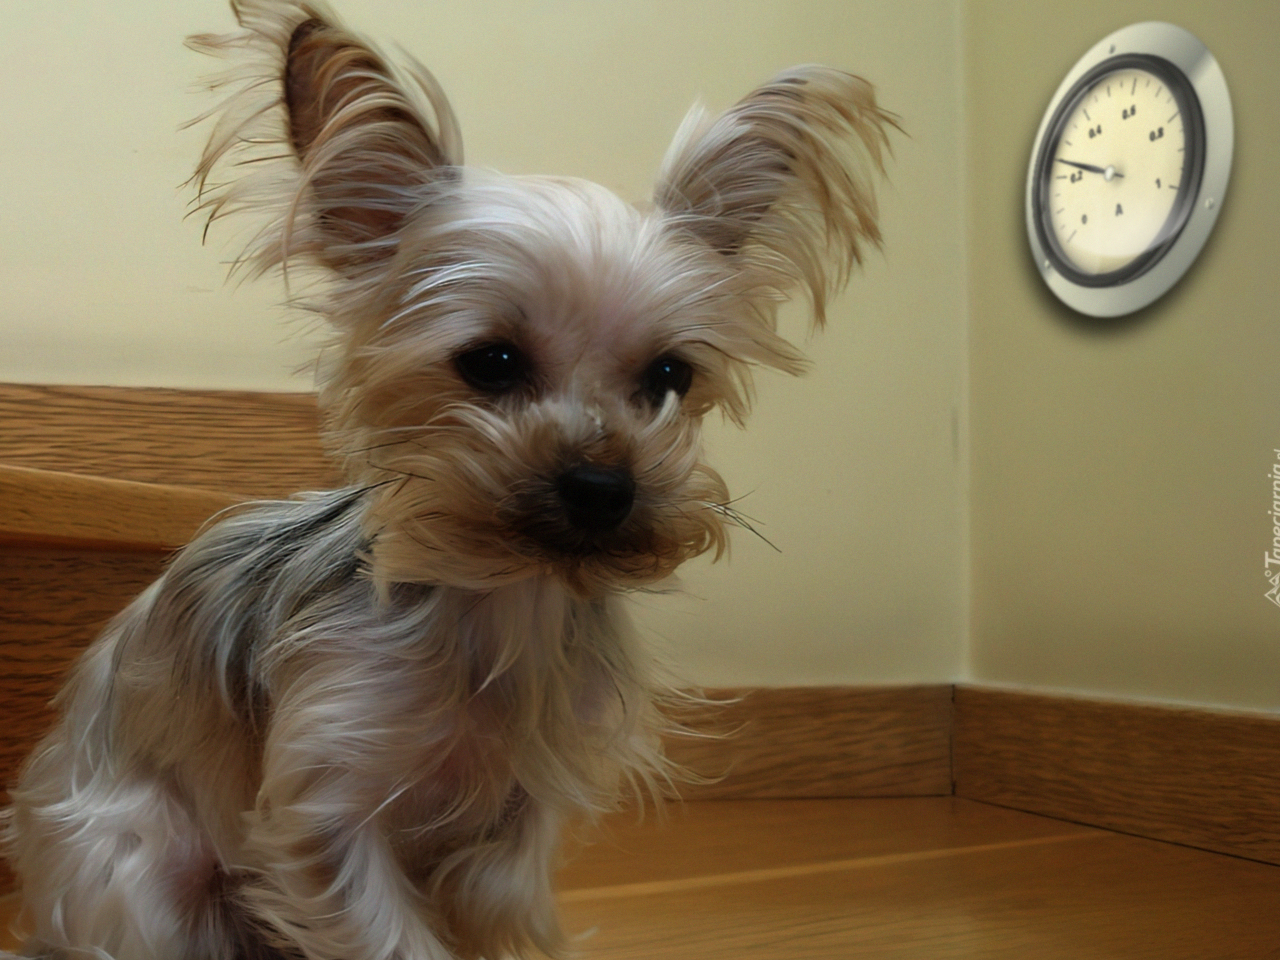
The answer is 0.25 A
